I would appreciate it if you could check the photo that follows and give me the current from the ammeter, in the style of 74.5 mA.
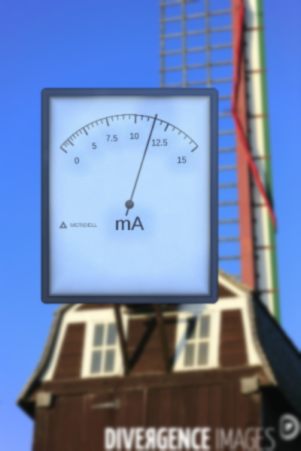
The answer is 11.5 mA
